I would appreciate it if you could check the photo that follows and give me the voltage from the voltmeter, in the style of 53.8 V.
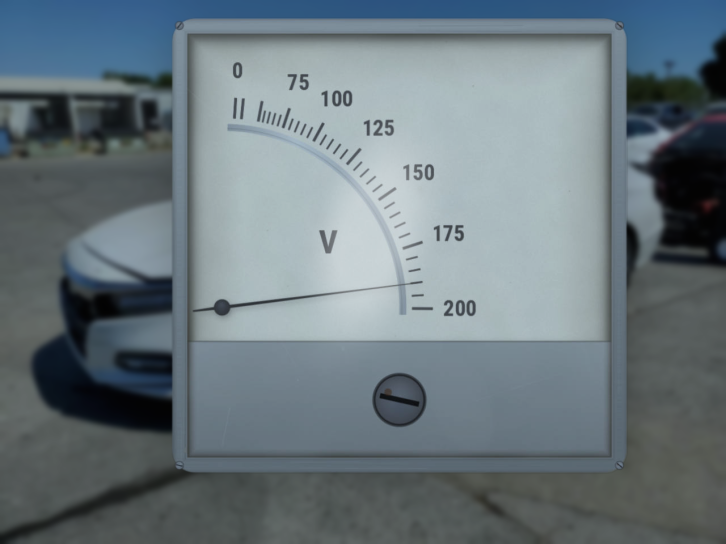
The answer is 190 V
